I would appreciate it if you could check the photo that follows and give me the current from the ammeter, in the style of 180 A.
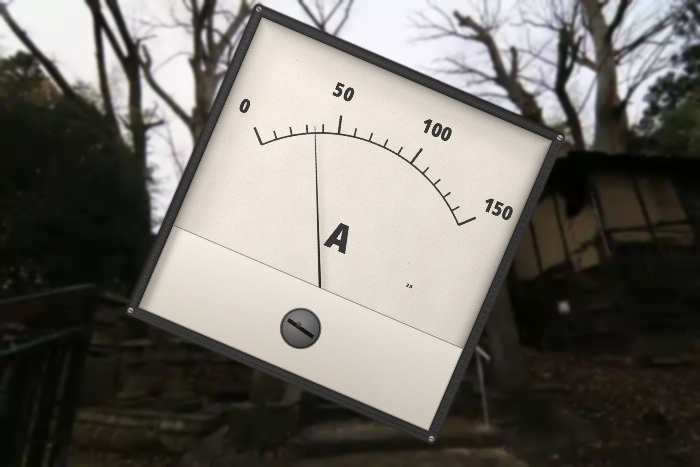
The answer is 35 A
